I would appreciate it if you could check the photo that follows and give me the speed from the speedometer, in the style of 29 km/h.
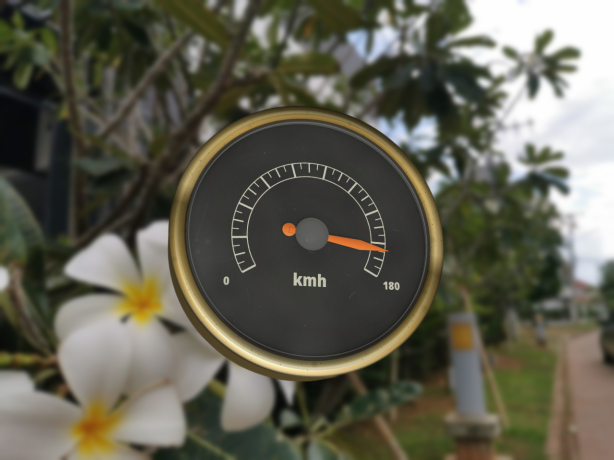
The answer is 165 km/h
